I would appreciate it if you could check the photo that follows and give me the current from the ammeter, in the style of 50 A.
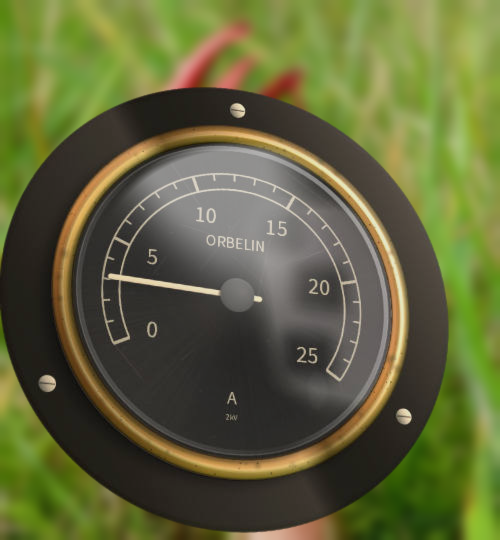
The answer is 3 A
